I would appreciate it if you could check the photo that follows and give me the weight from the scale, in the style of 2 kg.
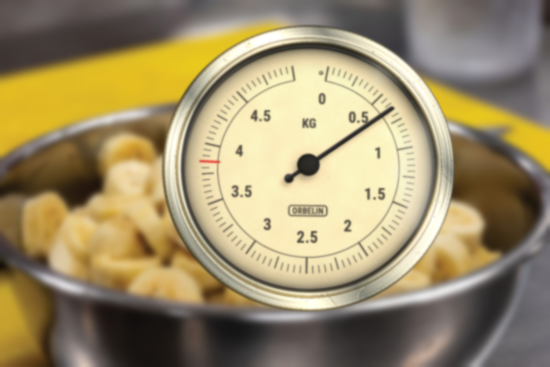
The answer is 0.65 kg
